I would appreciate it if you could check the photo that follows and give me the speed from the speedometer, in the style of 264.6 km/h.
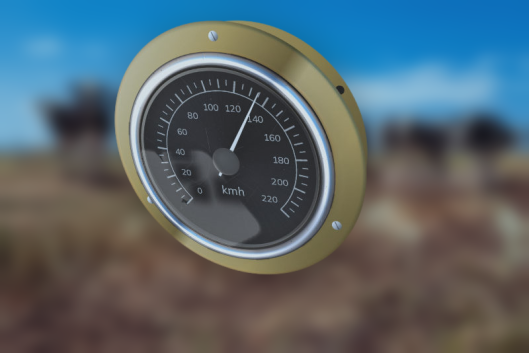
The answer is 135 km/h
